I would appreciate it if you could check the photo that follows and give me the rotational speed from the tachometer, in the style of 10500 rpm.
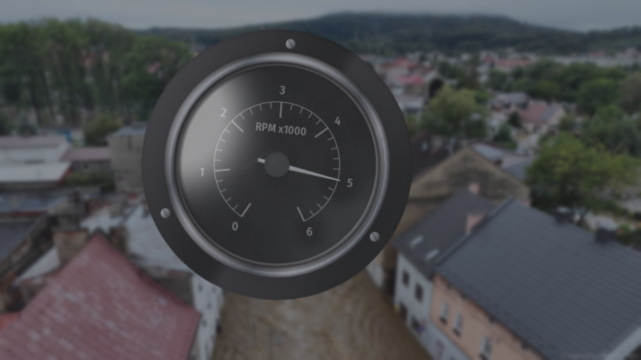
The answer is 5000 rpm
